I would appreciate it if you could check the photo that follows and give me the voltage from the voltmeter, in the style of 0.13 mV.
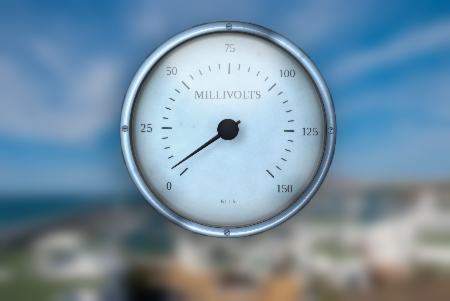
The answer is 5 mV
